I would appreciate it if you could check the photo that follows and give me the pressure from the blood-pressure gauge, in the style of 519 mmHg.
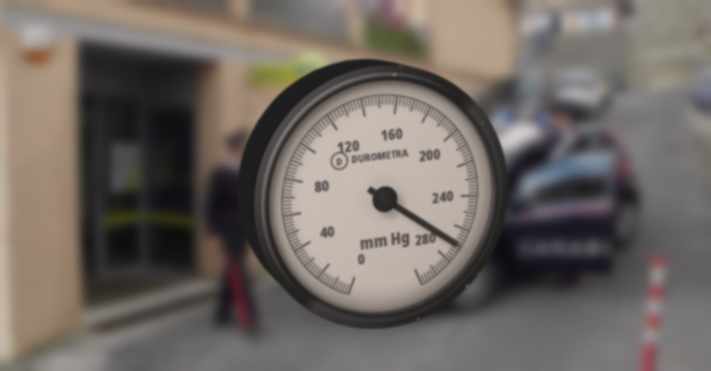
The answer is 270 mmHg
